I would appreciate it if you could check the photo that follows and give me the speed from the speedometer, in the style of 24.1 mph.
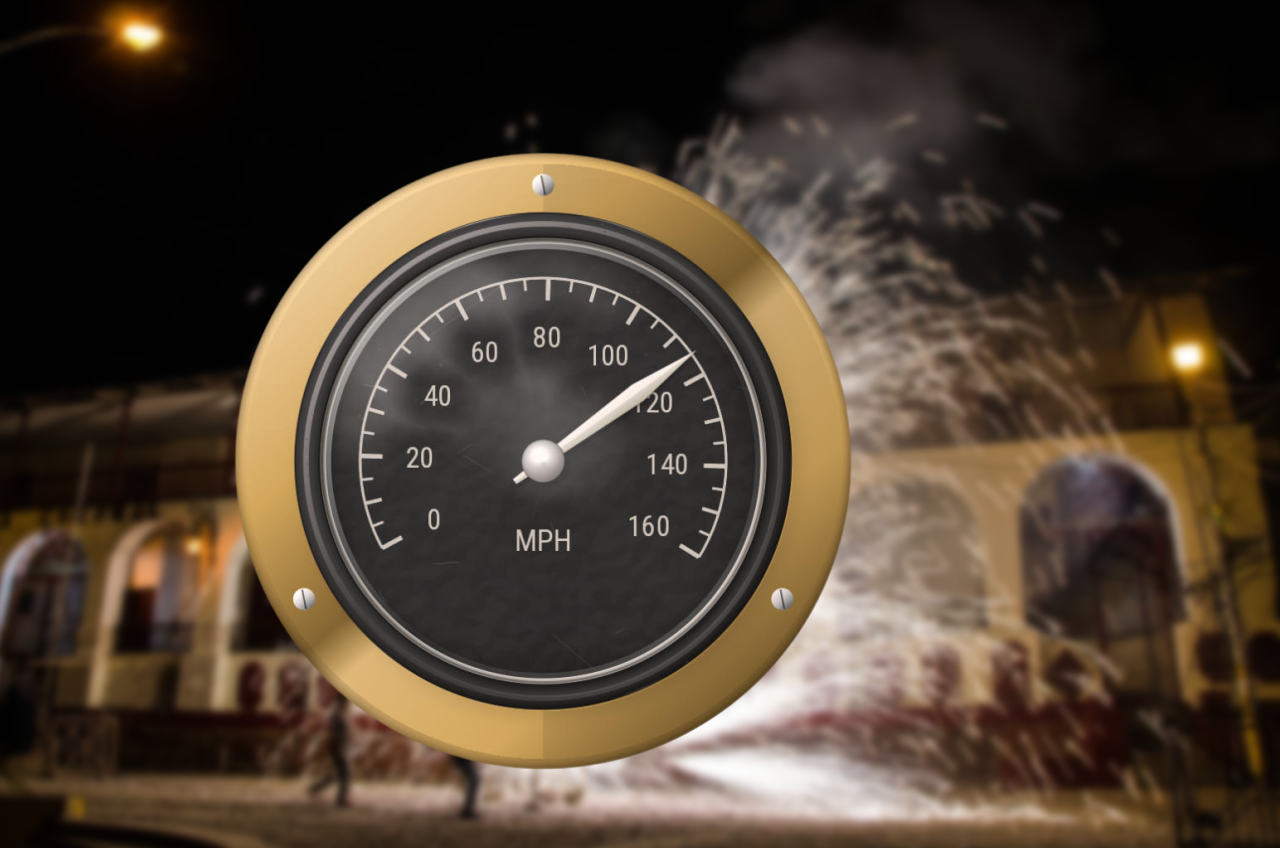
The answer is 115 mph
